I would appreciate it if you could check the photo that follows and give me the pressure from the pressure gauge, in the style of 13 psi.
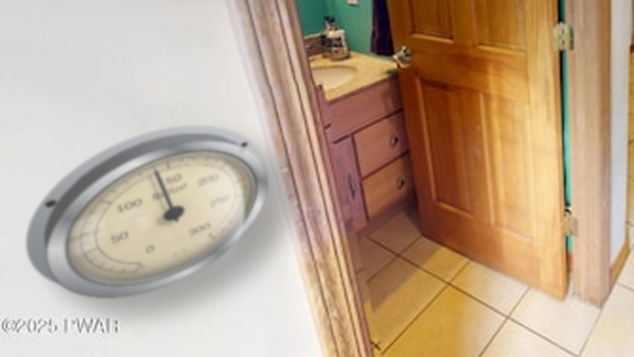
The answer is 140 psi
